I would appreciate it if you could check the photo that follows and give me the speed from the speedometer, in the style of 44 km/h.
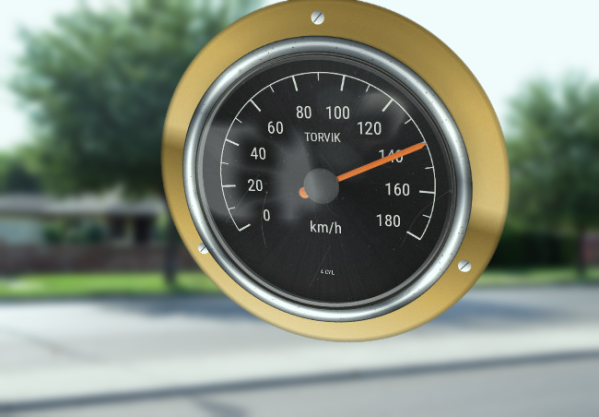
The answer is 140 km/h
